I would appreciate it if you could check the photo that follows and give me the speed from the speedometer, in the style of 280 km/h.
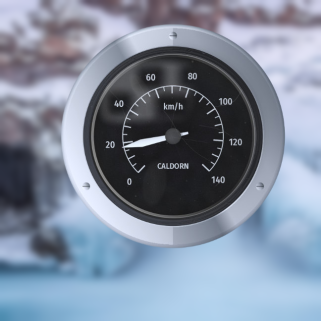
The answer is 17.5 km/h
